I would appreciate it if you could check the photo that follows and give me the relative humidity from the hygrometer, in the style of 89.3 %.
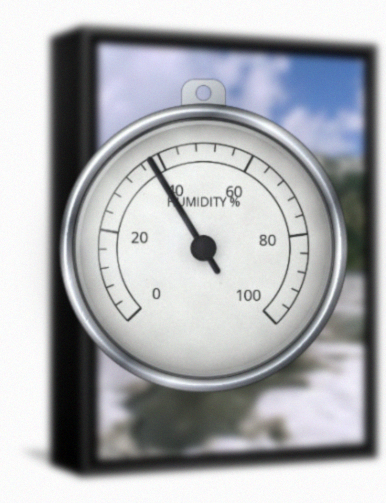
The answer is 38 %
